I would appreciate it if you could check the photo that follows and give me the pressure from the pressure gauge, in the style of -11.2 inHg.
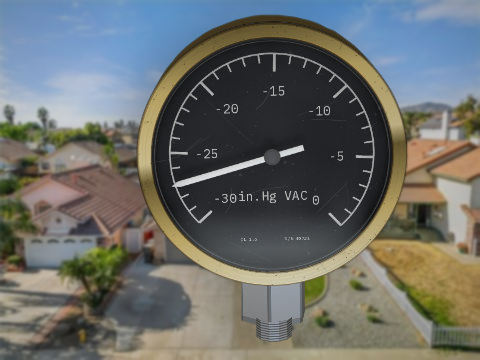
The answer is -27 inHg
